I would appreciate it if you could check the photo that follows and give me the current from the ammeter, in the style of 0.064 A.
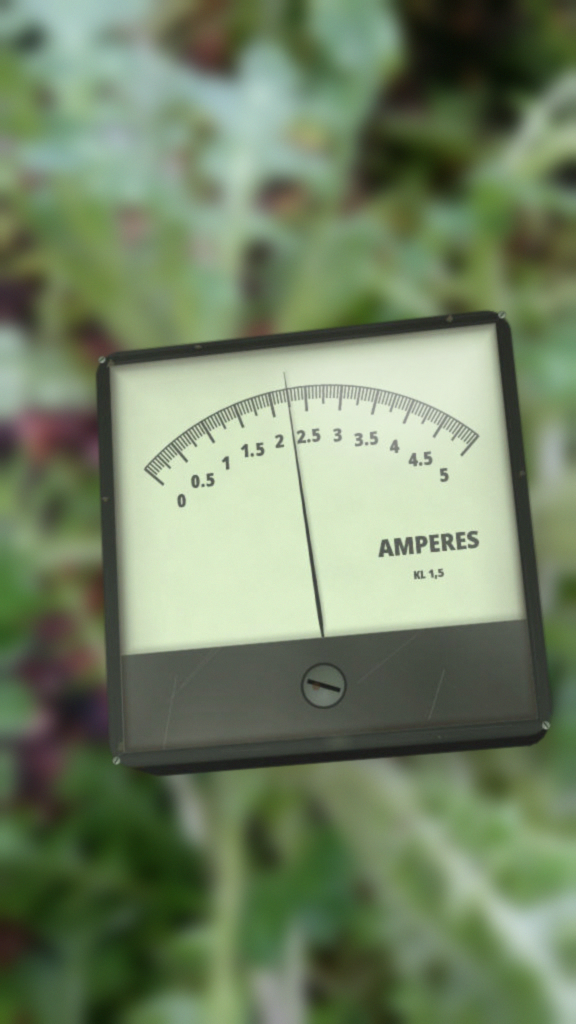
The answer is 2.25 A
